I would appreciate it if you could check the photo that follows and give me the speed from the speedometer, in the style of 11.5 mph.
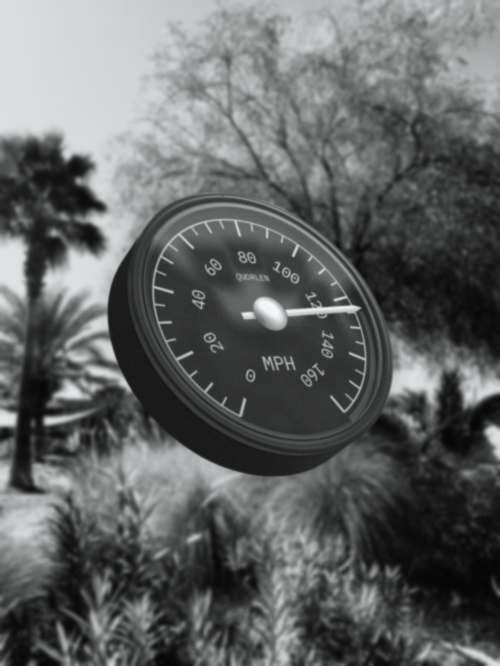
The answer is 125 mph
